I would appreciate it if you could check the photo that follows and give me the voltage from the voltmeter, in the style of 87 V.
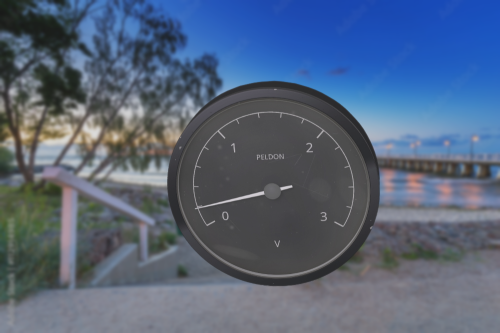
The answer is 0.2 V
